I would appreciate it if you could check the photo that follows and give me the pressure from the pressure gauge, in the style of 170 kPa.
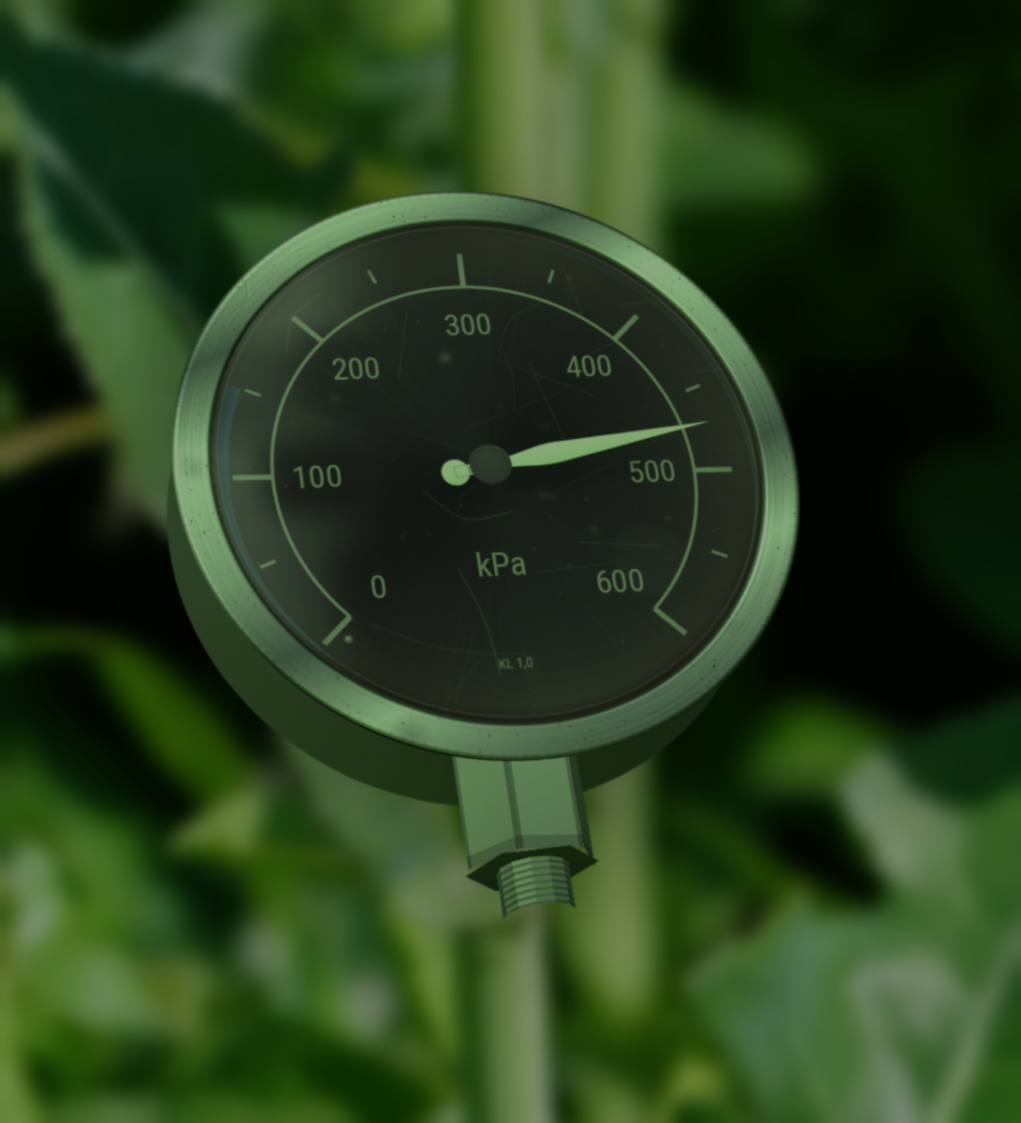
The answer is 475 kPa
